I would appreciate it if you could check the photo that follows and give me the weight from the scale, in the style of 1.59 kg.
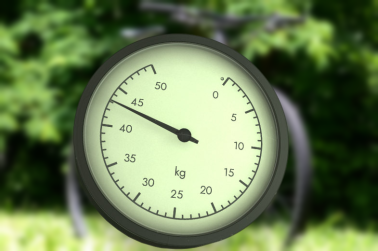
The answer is 43 kg
